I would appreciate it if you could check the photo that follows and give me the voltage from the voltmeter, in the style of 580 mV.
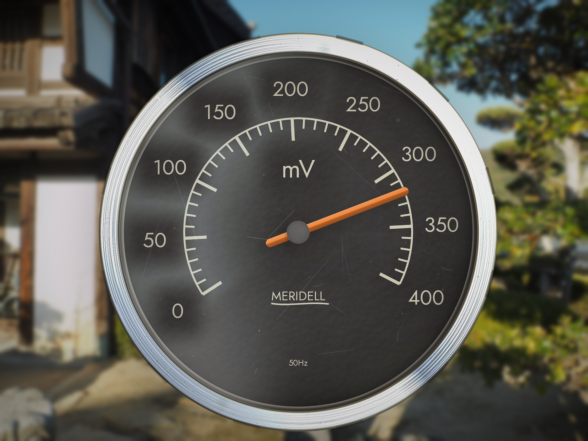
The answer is 320 mV
